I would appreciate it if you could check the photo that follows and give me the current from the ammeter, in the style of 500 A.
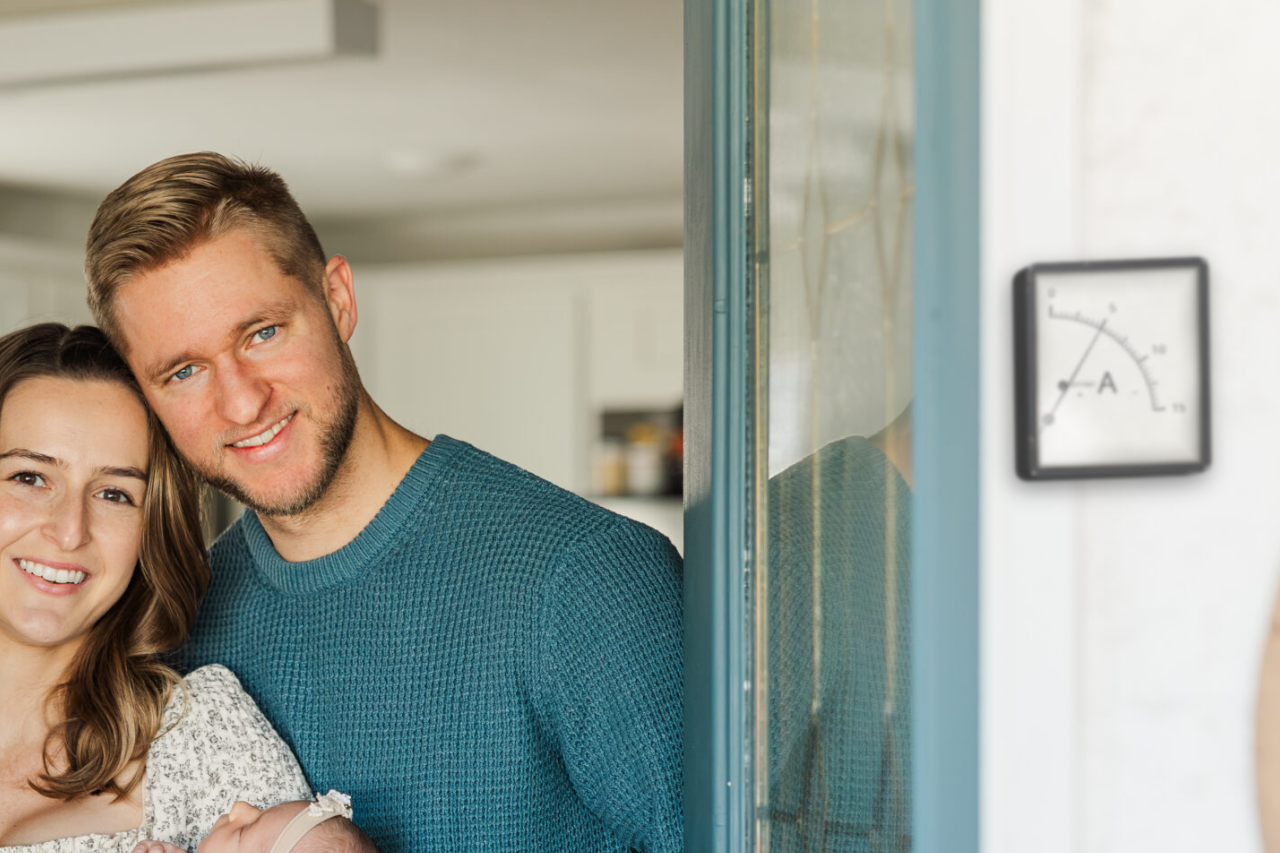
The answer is 5 A
